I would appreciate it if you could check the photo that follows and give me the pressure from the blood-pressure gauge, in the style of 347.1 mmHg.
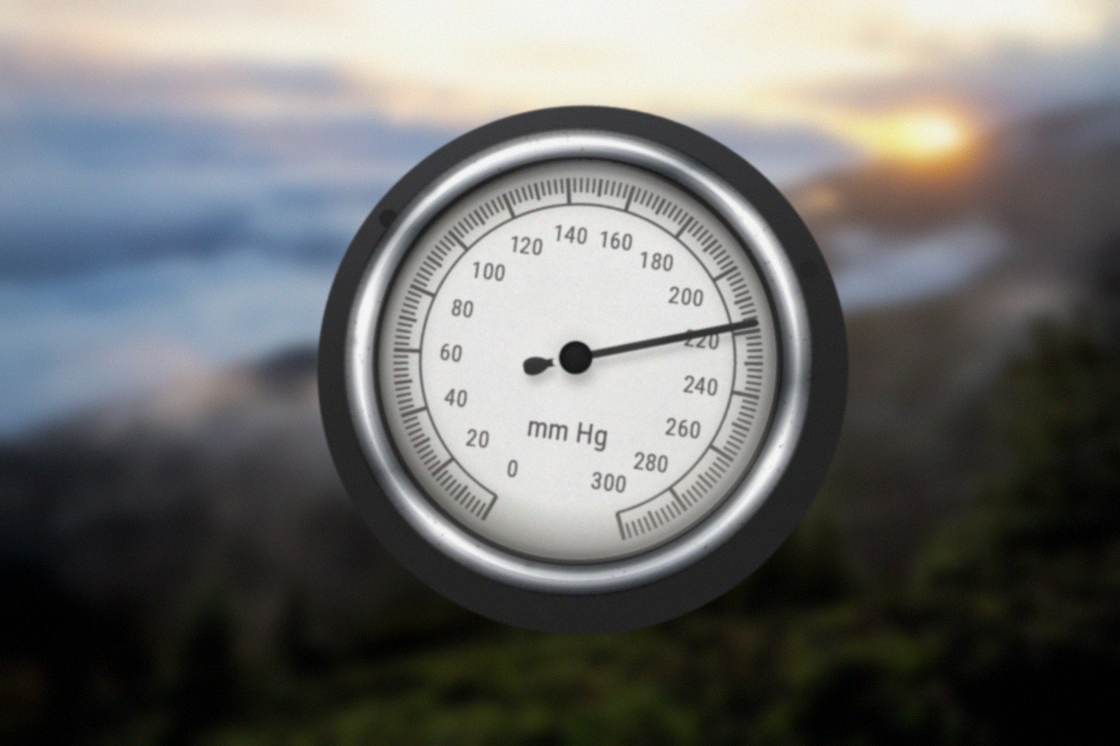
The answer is 218 mmHg
